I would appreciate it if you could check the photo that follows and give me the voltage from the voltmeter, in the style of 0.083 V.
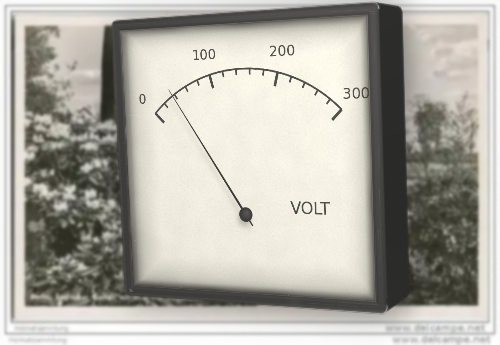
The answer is 40 V
